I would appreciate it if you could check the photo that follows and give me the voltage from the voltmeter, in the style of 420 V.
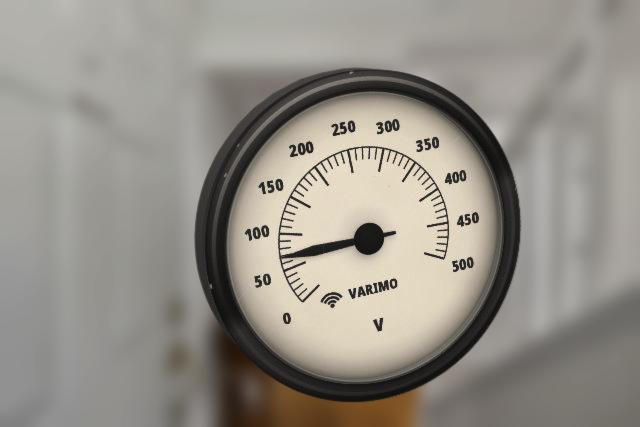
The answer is 70 V
